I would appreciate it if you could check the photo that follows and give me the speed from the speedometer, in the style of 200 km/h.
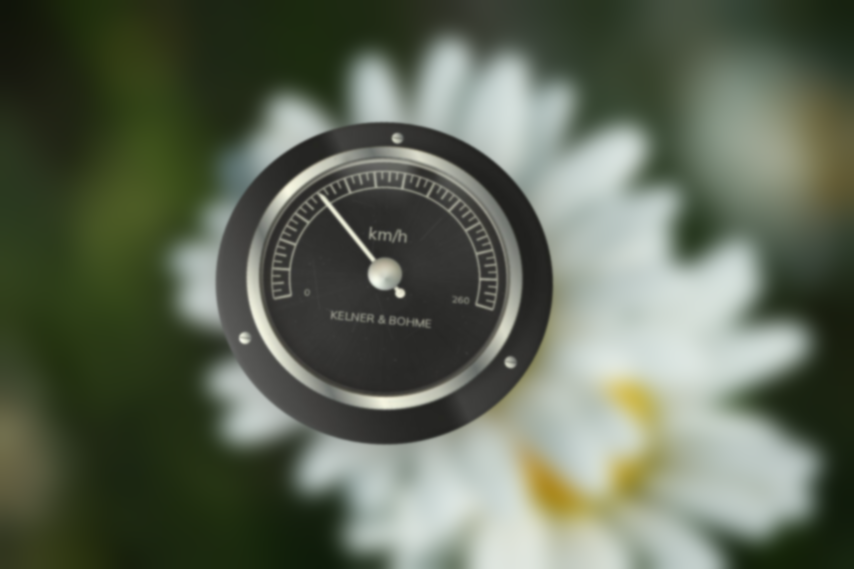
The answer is 80 km/h
